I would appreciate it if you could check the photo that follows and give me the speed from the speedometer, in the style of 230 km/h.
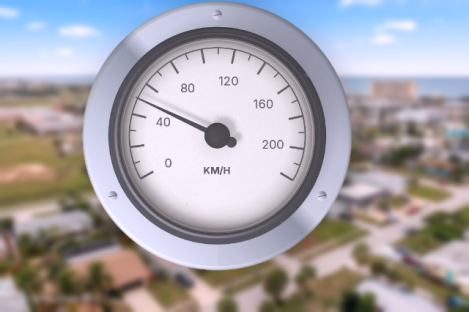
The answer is 50 km/h
